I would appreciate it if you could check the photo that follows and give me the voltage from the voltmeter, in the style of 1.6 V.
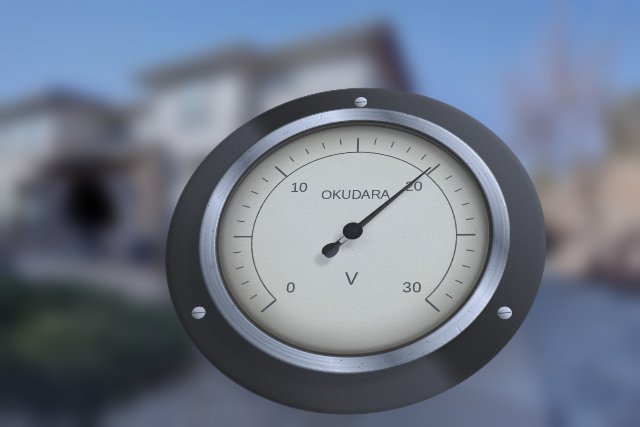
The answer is 20 V
